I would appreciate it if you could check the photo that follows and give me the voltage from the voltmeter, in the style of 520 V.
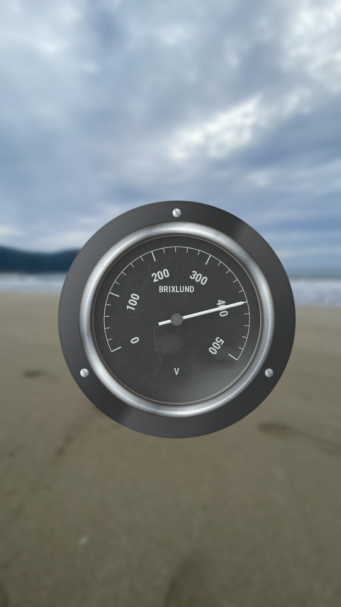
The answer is 400 V
